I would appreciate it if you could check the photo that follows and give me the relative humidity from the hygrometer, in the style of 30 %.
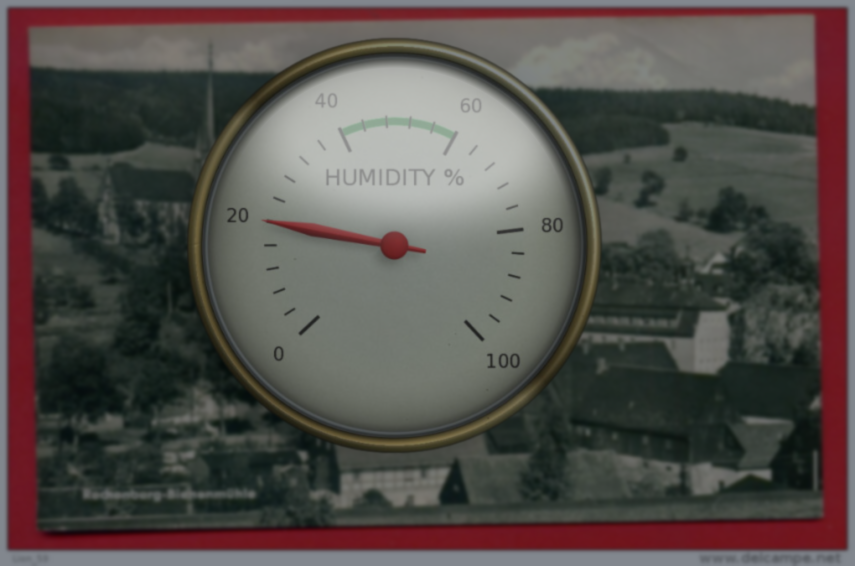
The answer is 20 %
